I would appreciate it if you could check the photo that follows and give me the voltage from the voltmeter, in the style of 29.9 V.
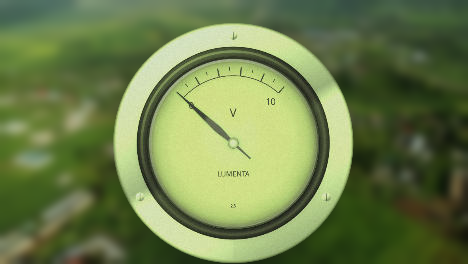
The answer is 0 V
